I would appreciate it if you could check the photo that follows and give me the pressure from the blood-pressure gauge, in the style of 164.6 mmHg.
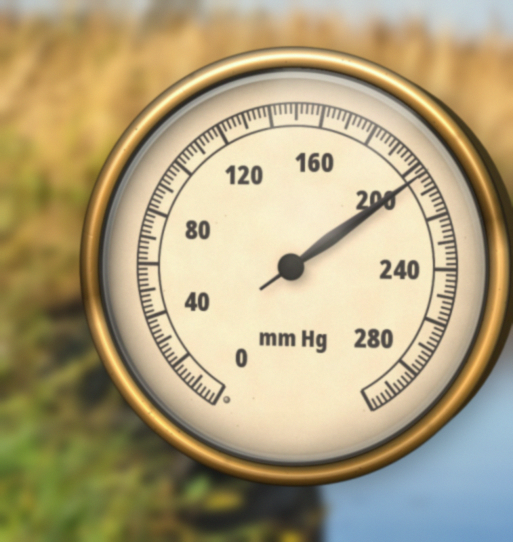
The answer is 204 mmHg
